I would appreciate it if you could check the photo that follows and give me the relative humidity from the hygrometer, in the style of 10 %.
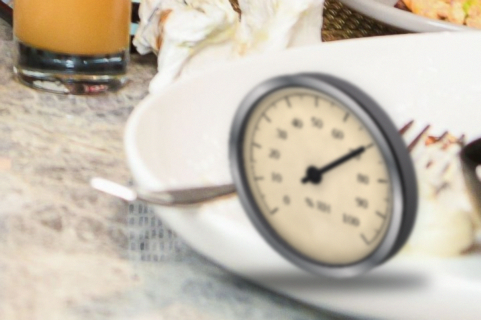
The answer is 70 %
